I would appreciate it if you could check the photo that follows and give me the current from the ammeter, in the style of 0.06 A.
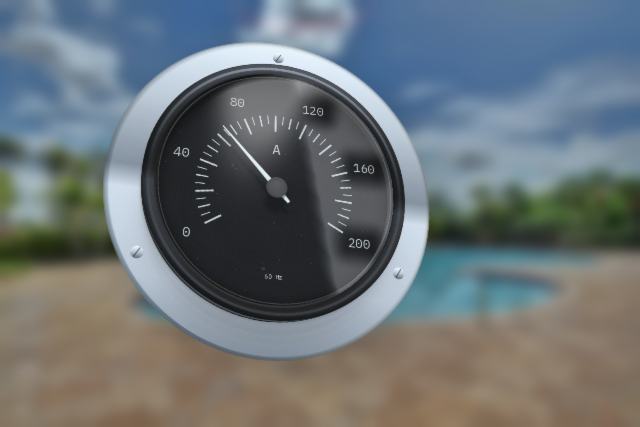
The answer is 65 A
